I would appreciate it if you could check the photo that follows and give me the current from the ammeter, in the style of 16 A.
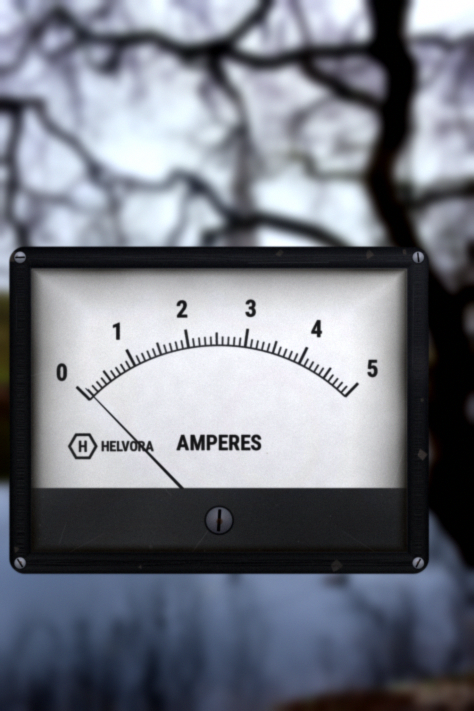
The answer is 0.1 A
